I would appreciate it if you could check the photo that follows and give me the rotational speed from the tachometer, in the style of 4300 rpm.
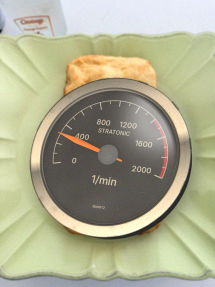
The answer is 300 rpm
